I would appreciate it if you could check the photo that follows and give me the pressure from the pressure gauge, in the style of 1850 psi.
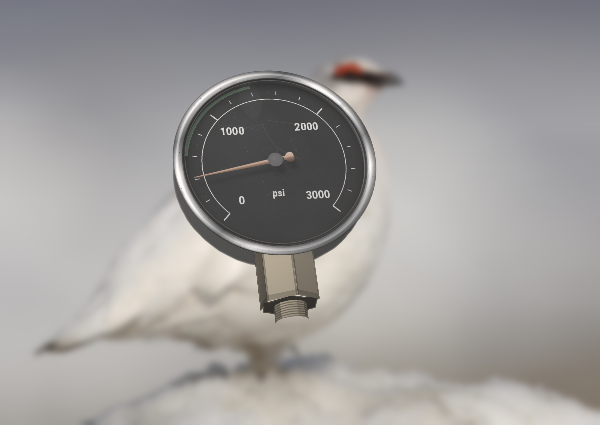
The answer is 400 psi
